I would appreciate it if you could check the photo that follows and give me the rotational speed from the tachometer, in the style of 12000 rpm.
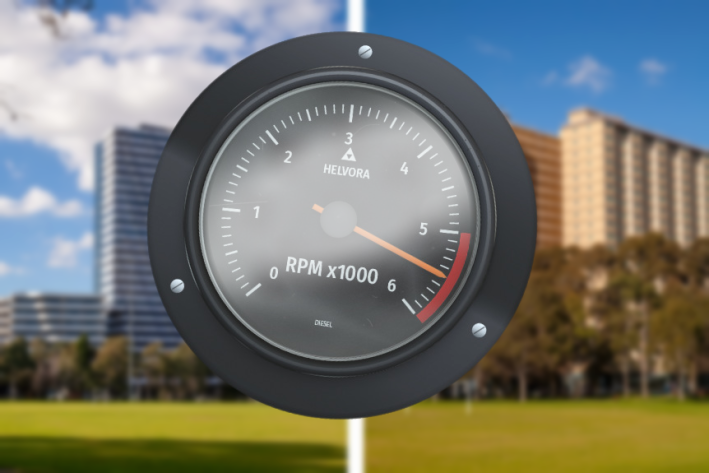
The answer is 5500 rpm
